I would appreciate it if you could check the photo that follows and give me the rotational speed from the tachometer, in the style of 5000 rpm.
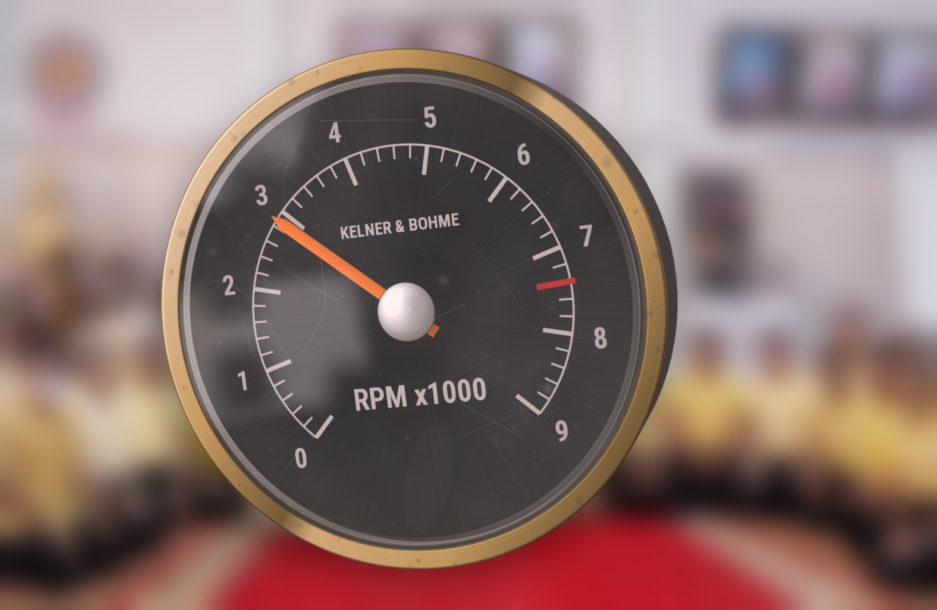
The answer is 2900 rpm
